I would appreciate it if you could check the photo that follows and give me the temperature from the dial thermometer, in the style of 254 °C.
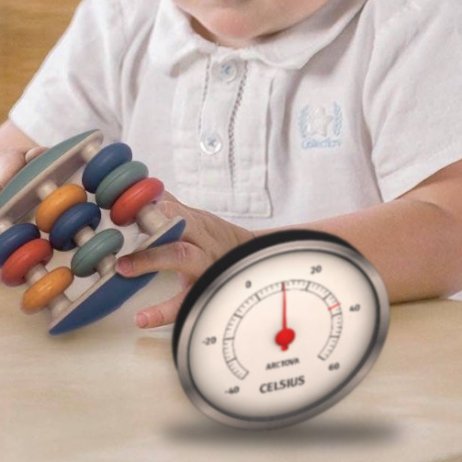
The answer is 10 °C
